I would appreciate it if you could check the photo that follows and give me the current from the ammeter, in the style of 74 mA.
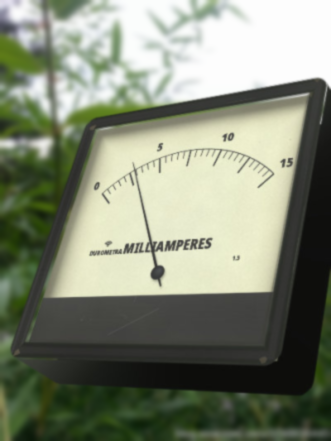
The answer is 3 mA
